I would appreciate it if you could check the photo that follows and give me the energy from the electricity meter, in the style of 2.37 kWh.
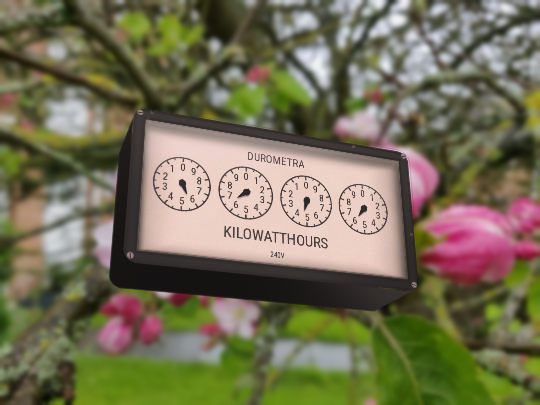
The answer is 5646 kWh
